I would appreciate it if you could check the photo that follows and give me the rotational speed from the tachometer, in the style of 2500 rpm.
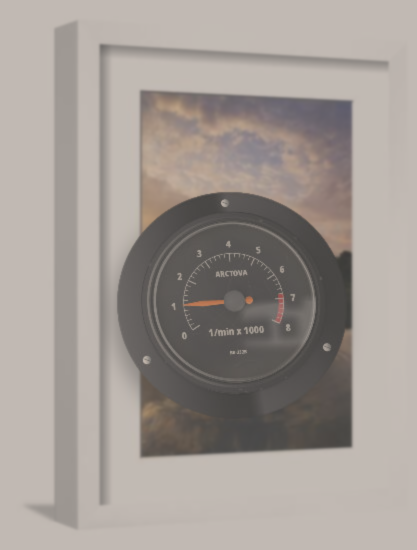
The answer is 1000 rpm
